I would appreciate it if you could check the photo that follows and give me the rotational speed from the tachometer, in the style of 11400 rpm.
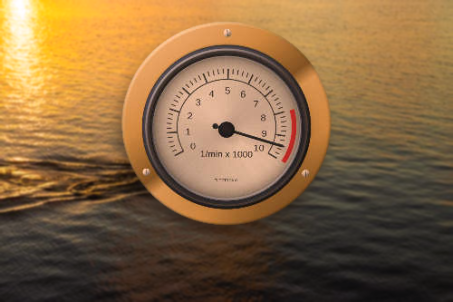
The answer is 9400 rpm
